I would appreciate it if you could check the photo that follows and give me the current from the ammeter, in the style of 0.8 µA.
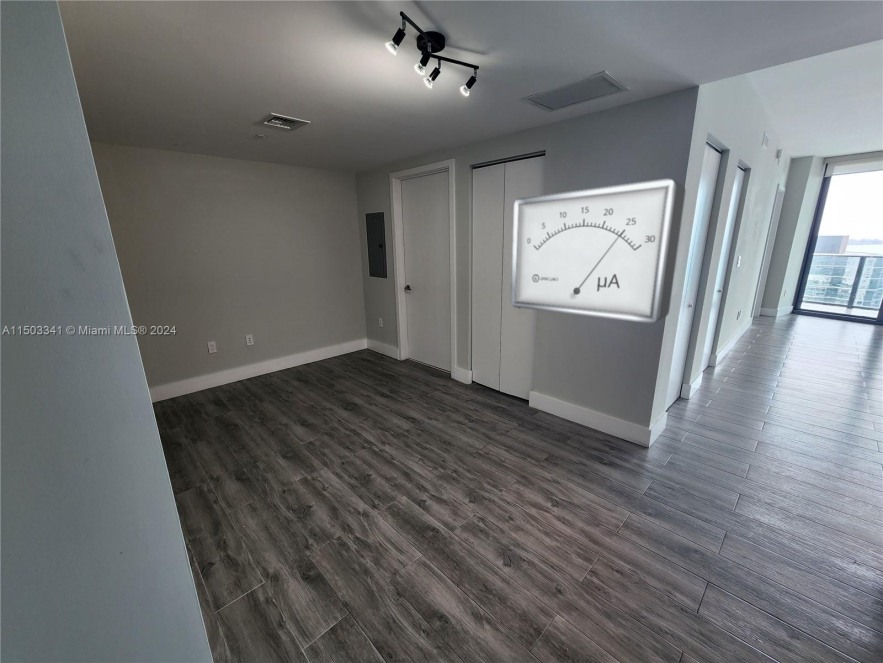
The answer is 25 µA
